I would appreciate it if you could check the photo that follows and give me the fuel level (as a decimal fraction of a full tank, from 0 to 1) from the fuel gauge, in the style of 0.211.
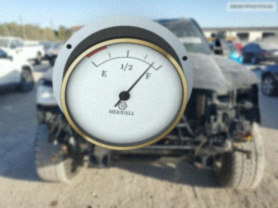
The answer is 0.875
